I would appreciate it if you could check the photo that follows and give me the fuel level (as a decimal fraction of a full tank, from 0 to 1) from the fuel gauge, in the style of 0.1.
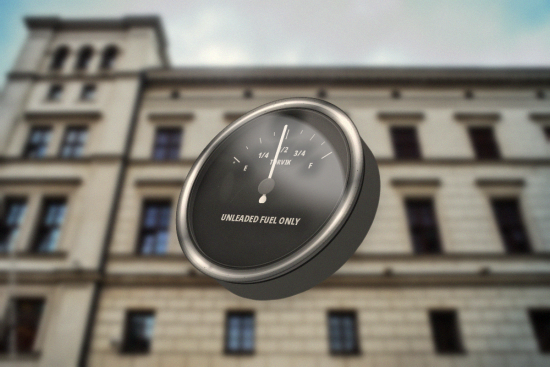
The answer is 0.5
